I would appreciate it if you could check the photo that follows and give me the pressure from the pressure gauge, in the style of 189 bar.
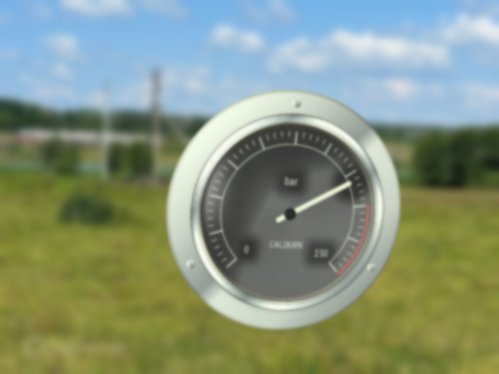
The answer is 180 bar
